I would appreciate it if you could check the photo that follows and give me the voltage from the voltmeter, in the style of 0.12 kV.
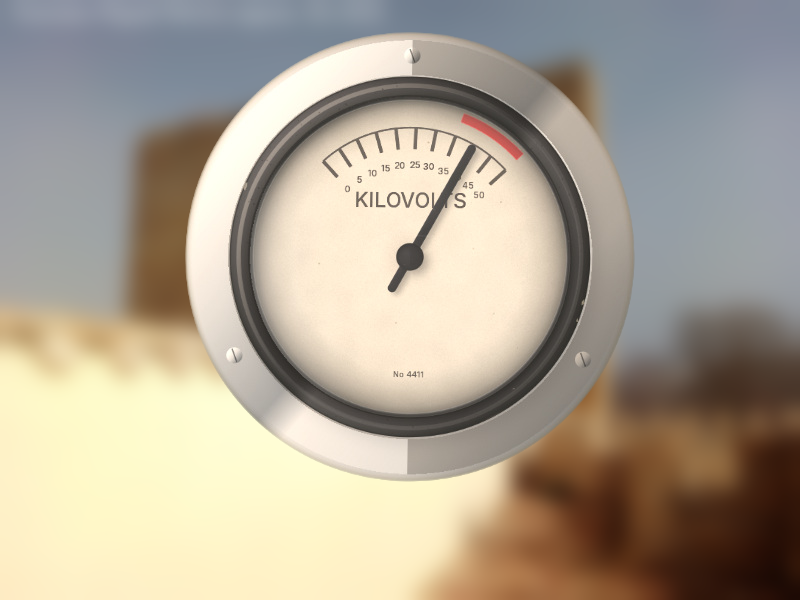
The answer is 40 kV
